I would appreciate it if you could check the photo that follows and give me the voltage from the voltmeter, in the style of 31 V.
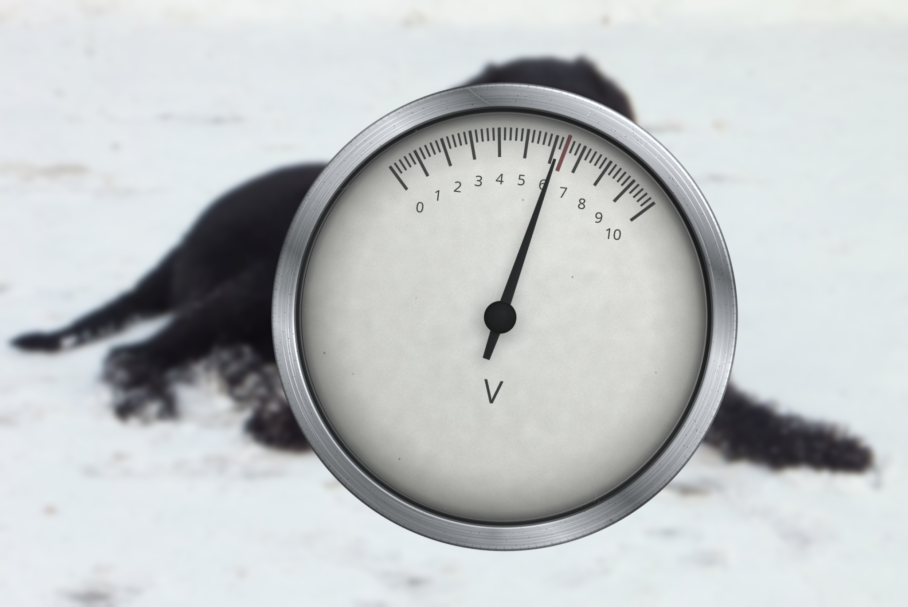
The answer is 6.2 V
